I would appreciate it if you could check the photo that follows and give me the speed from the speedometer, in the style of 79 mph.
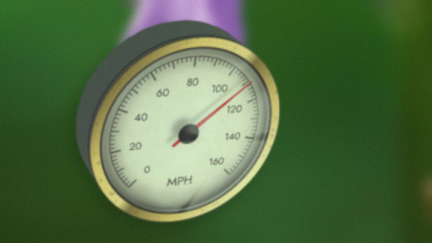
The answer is 110 mph
